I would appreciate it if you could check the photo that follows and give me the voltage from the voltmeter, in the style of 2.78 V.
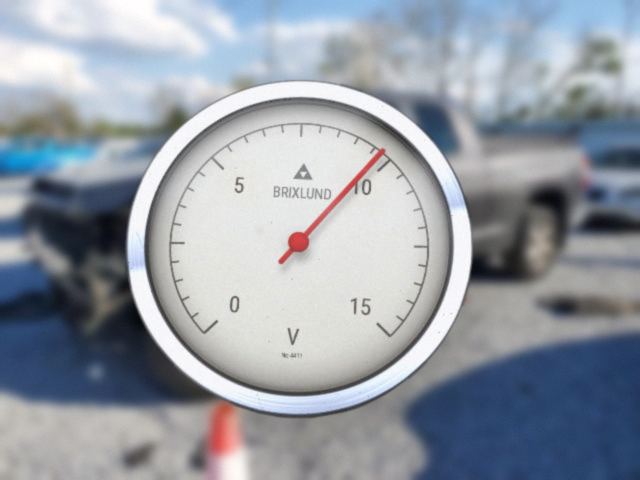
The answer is 9.75 V
